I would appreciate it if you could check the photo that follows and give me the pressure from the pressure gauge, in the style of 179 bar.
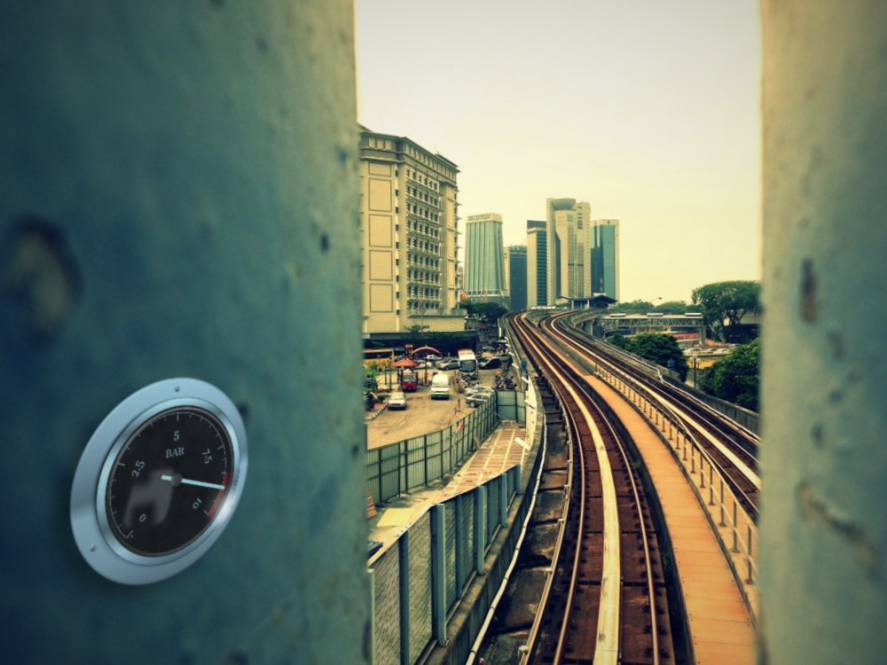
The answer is 9 bar
